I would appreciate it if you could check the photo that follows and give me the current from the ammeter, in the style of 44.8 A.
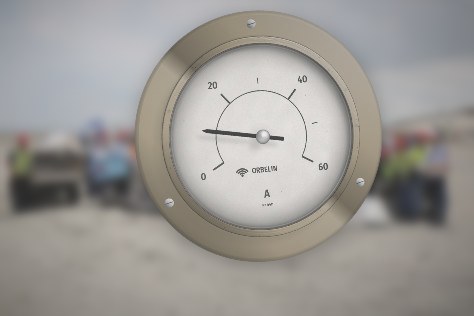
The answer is 10 A
